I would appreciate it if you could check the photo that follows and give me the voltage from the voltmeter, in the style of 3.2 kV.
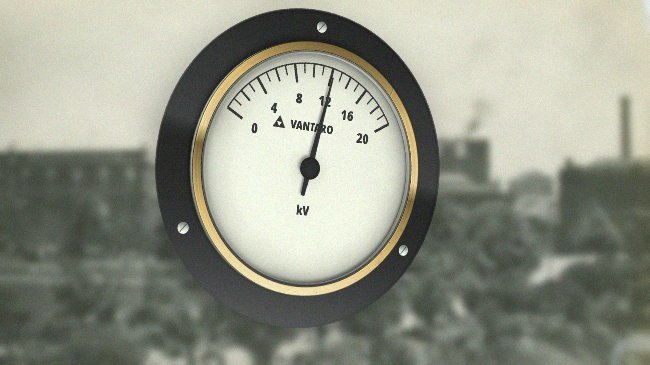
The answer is 12 kV
